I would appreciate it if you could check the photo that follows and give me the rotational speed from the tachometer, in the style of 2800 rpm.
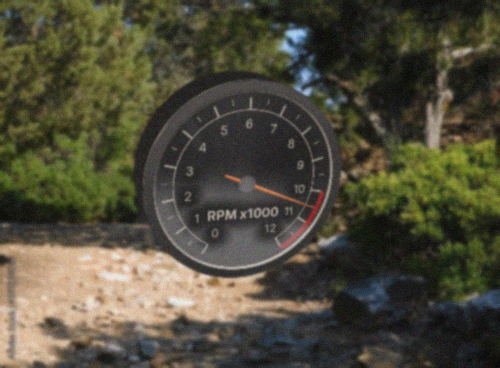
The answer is 10500 rpm
